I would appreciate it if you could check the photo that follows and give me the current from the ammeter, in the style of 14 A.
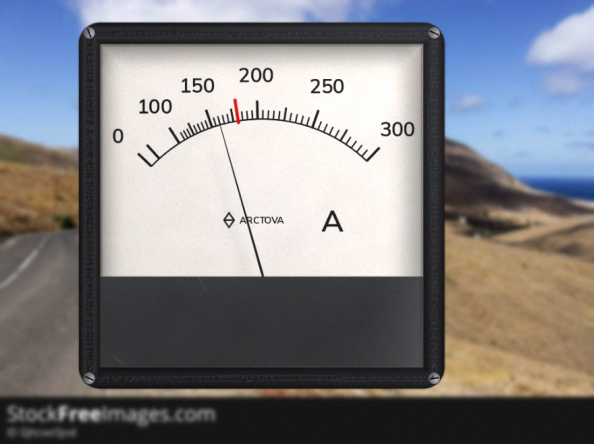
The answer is 160 A
